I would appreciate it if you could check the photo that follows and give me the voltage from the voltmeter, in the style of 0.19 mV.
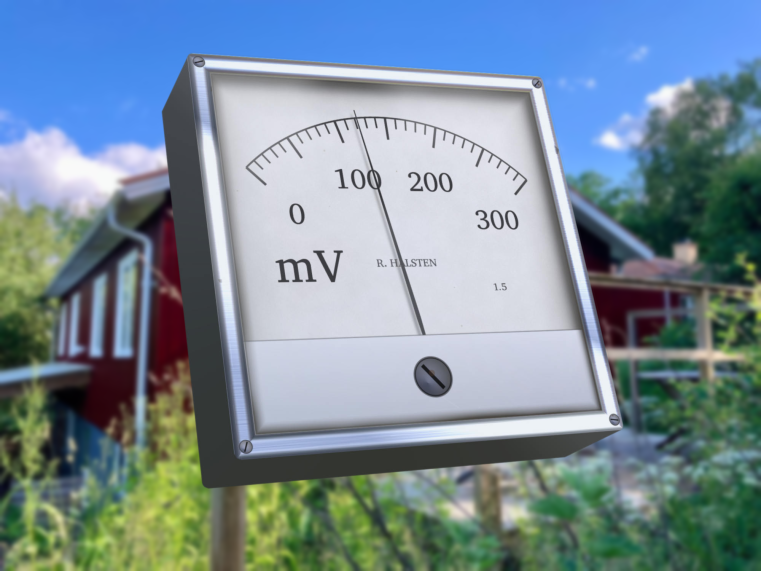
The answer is 120 mV
